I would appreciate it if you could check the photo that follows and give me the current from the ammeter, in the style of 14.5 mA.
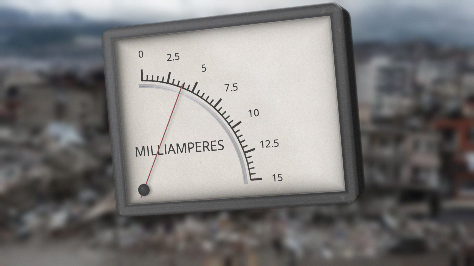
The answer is 4 mA
